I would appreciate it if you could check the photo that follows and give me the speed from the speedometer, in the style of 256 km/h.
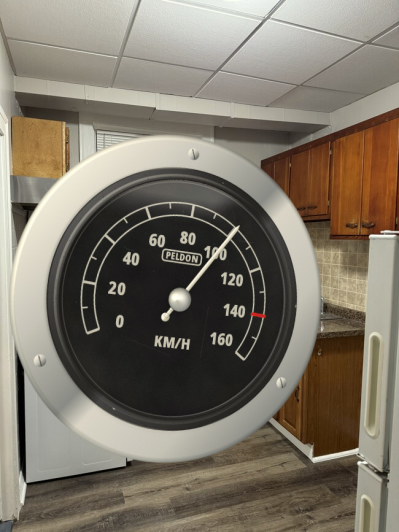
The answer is 100 km/h
